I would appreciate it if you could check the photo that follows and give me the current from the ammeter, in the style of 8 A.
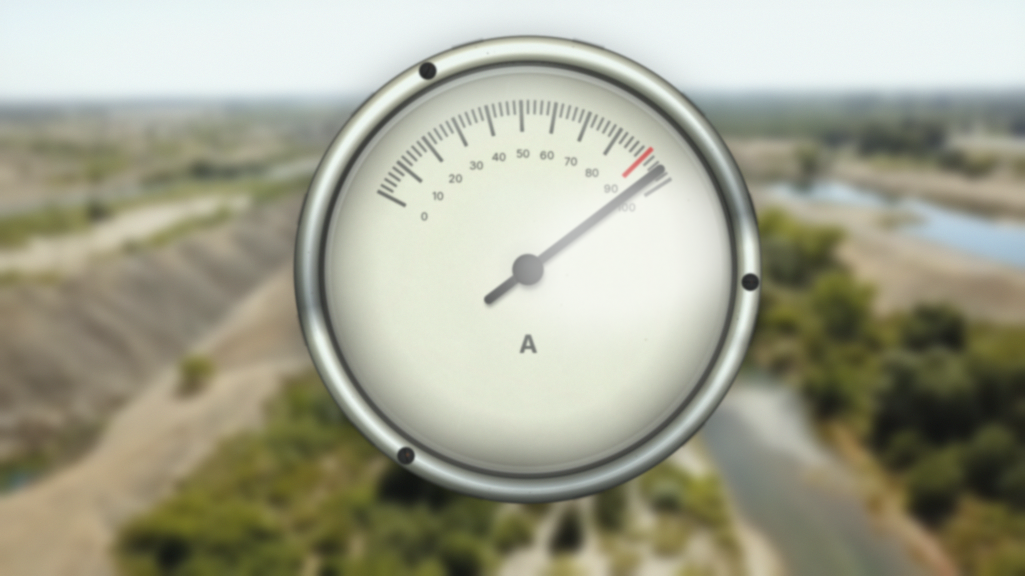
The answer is 96 A
